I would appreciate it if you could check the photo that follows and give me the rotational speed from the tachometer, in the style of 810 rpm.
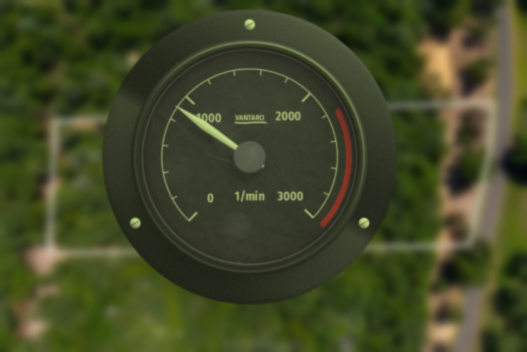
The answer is 900 rpm
